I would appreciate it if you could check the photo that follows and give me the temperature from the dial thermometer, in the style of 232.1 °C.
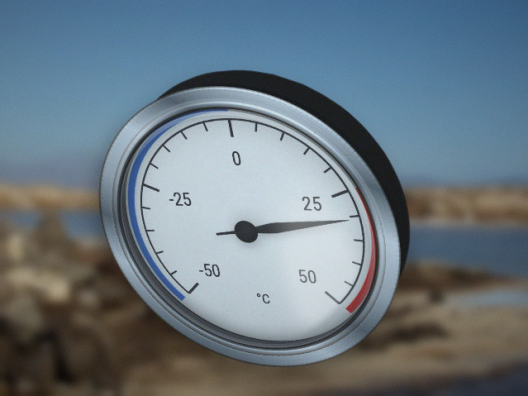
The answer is 30 °C
